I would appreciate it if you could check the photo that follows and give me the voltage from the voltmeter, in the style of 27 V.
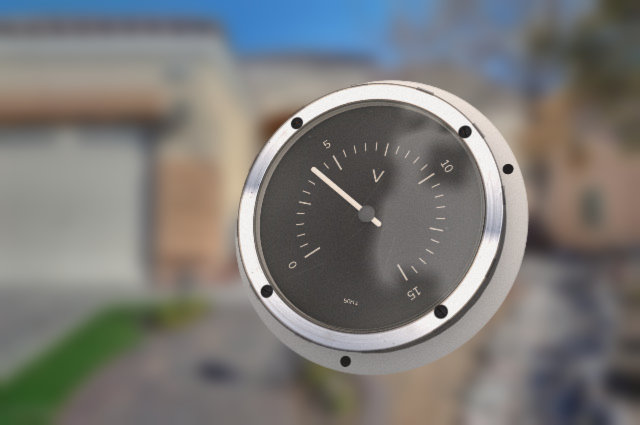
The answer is 4 V
